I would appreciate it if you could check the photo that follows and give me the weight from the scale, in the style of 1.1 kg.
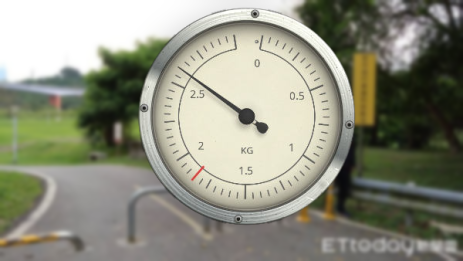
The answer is 2.6 kg
